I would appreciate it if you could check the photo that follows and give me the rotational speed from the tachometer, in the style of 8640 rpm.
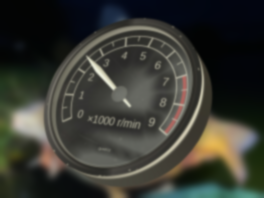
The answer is 2500 rpm
